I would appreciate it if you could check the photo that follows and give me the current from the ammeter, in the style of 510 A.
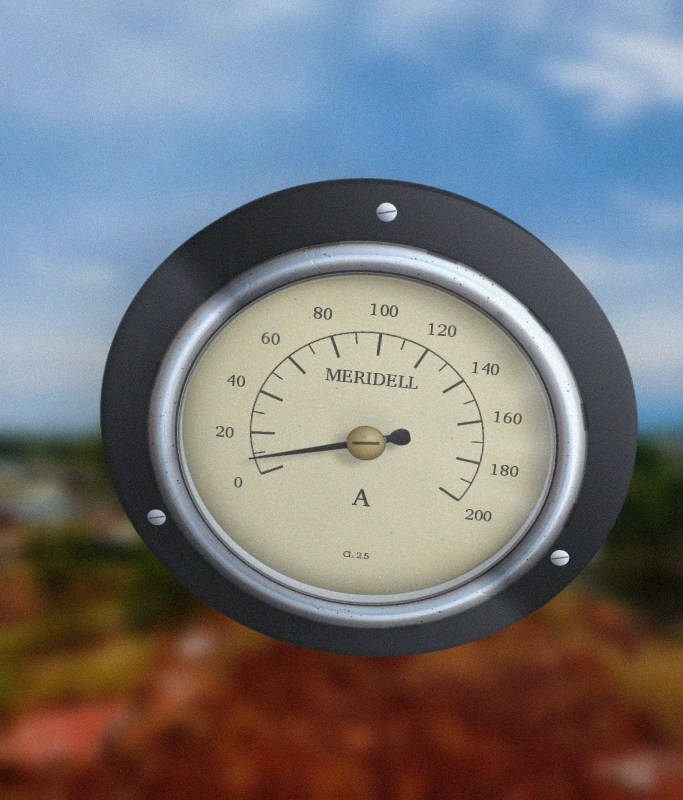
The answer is 10 A
